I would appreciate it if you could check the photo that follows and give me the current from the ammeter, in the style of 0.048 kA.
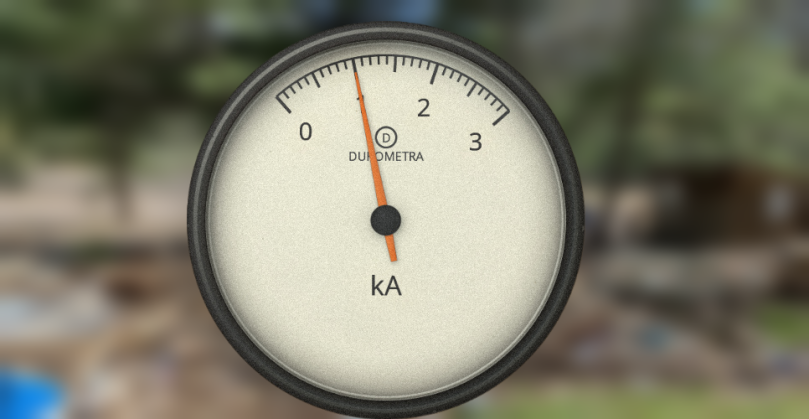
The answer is 1 kA
